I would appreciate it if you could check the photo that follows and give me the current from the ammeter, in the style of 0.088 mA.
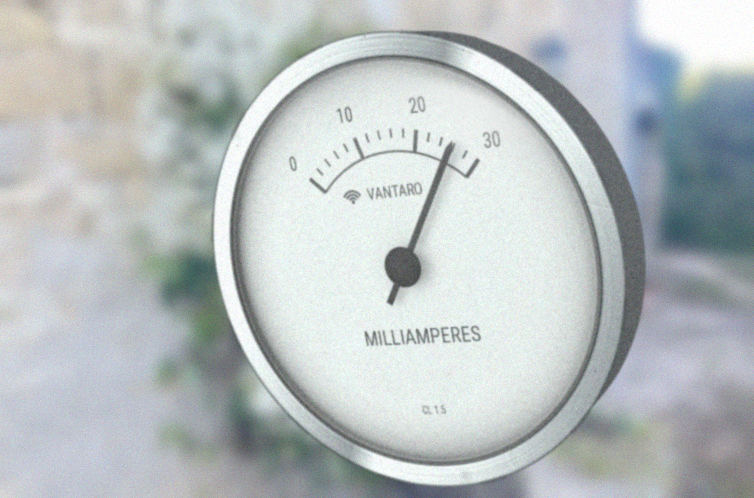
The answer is 26 mA
